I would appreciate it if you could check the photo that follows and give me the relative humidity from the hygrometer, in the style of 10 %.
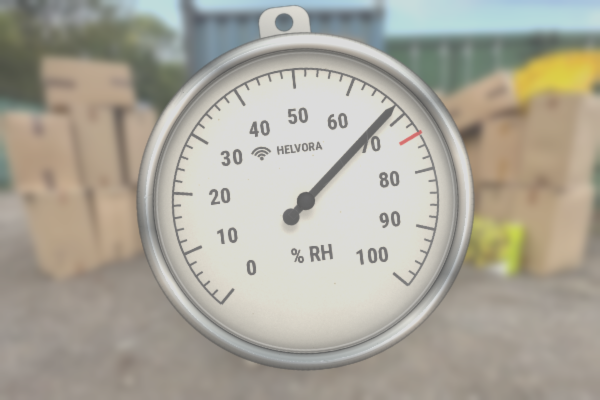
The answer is 68 %
